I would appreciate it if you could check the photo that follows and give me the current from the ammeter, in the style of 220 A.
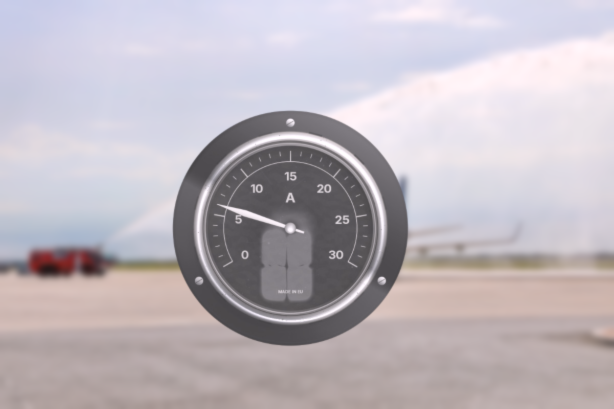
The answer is 6 A
